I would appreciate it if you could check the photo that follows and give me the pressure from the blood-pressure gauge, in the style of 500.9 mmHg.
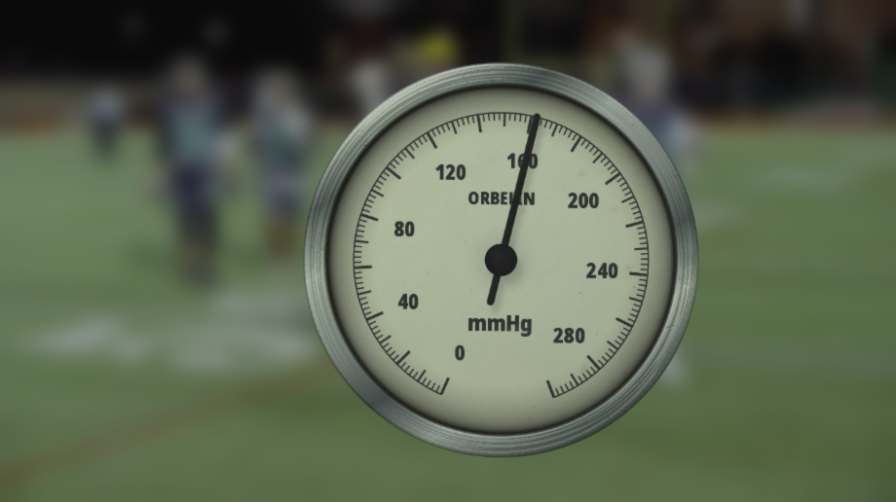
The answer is 162 mmHg
